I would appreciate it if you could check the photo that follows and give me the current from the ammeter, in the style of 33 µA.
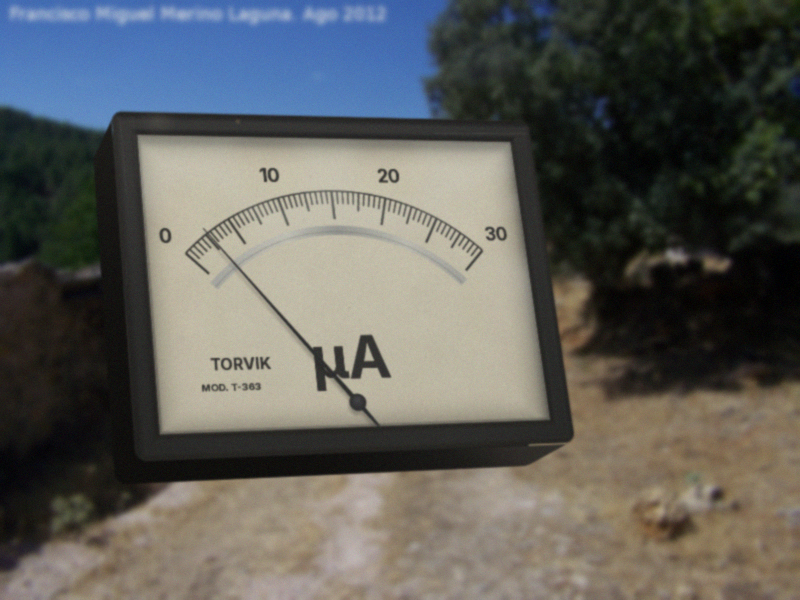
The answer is 2.5 µA
